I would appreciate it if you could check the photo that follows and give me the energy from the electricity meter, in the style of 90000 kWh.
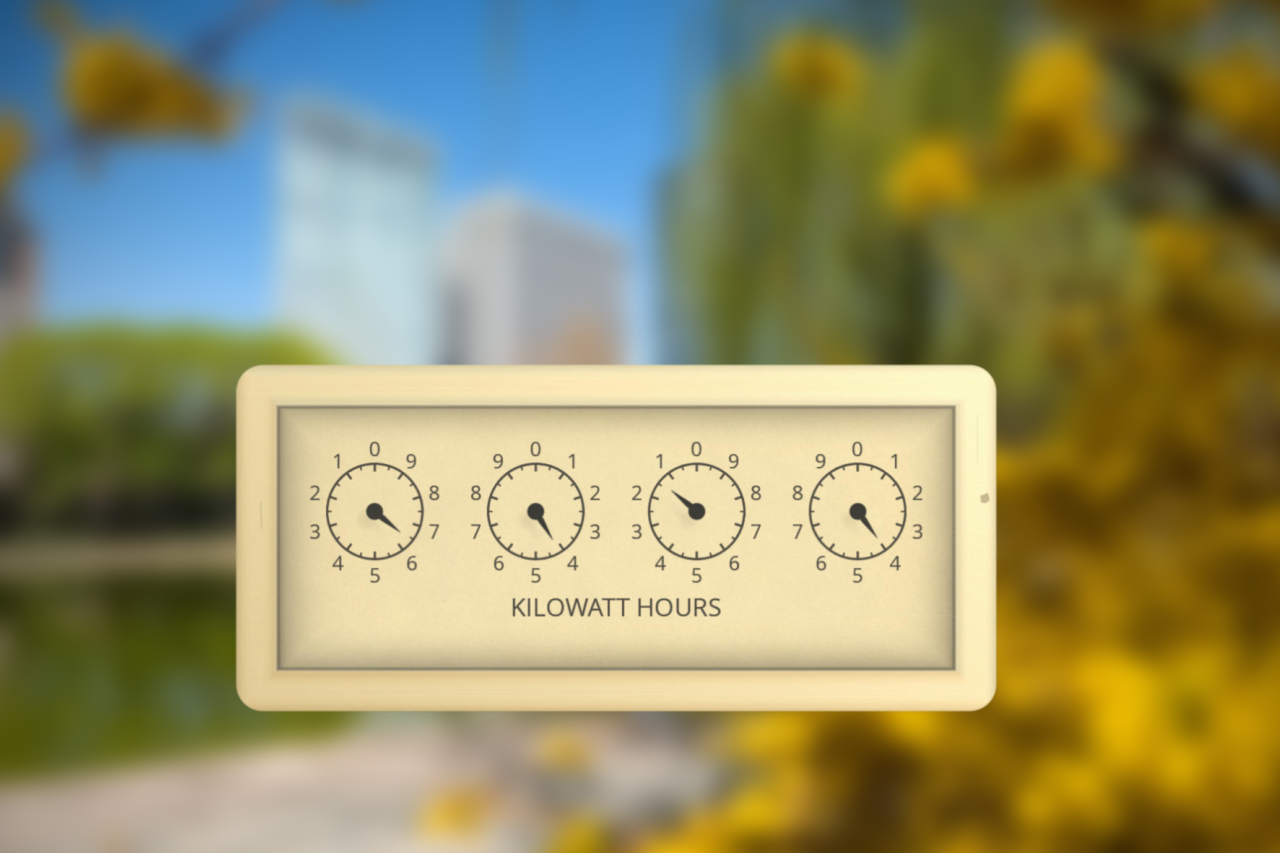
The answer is 6414 kWh
